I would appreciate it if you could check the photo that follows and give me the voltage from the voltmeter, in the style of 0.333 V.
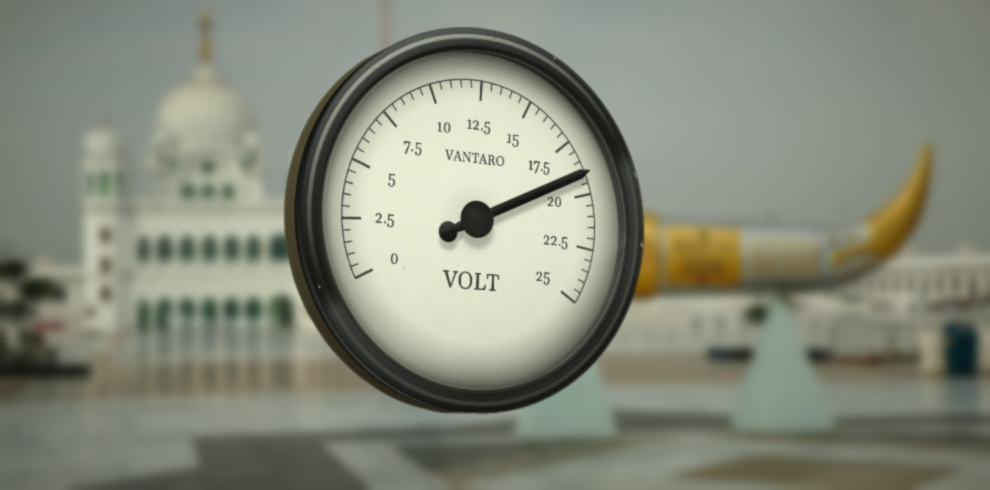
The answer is 19 V
